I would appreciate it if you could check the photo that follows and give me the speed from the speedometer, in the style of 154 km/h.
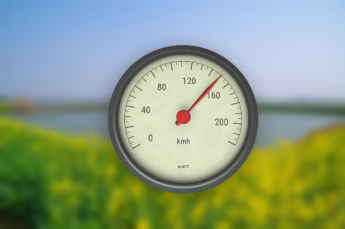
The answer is 150 km/h
